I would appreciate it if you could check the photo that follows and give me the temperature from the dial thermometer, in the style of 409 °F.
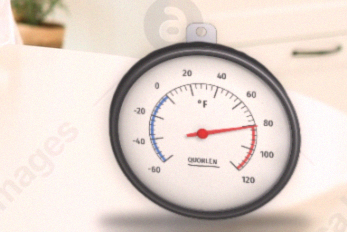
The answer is 80 °F
